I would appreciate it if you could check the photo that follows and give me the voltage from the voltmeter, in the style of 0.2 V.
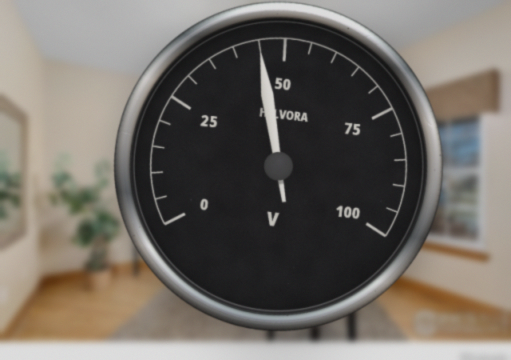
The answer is 45 V
